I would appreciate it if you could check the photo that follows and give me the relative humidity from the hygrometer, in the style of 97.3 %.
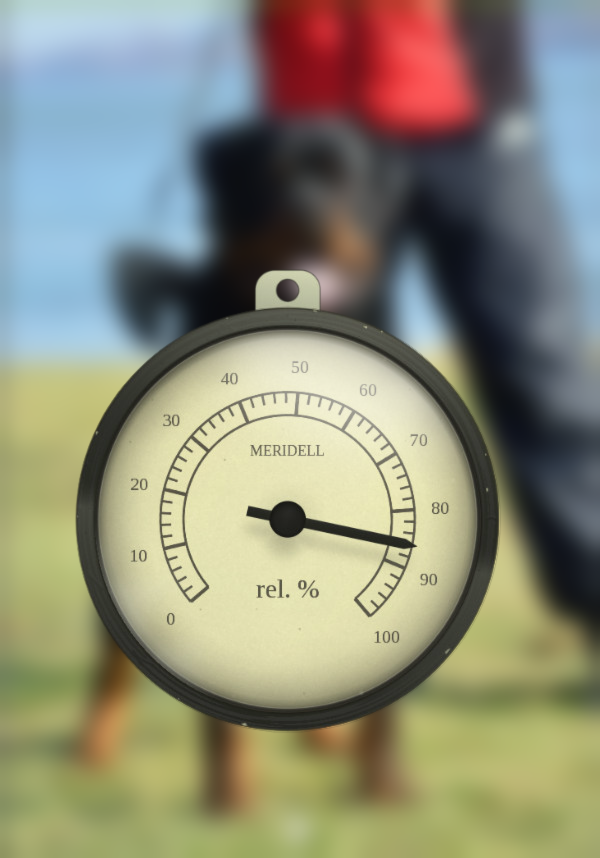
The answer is 86 %
